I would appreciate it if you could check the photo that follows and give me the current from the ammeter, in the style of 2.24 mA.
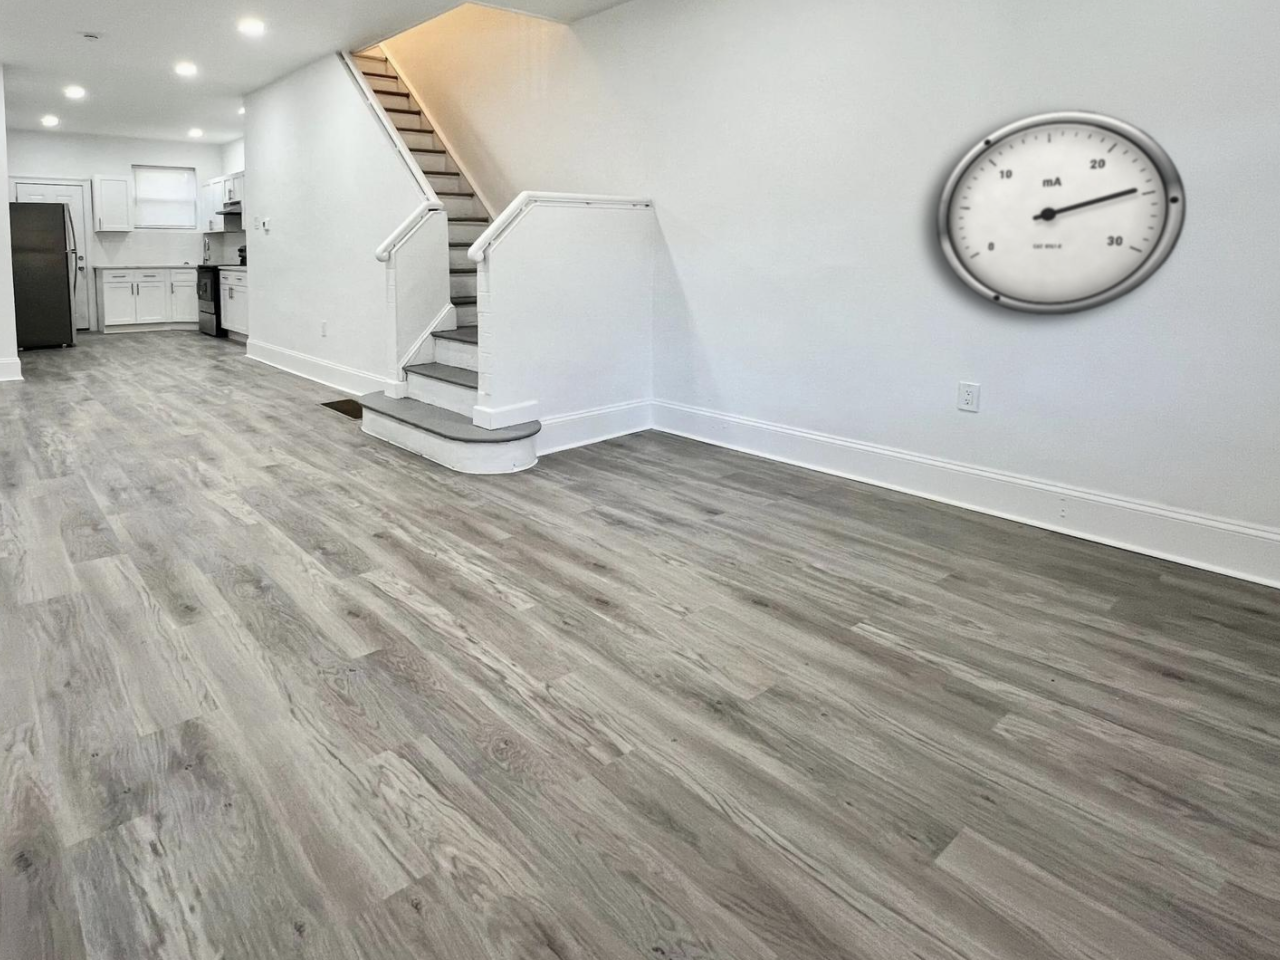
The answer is 24.5 mA
